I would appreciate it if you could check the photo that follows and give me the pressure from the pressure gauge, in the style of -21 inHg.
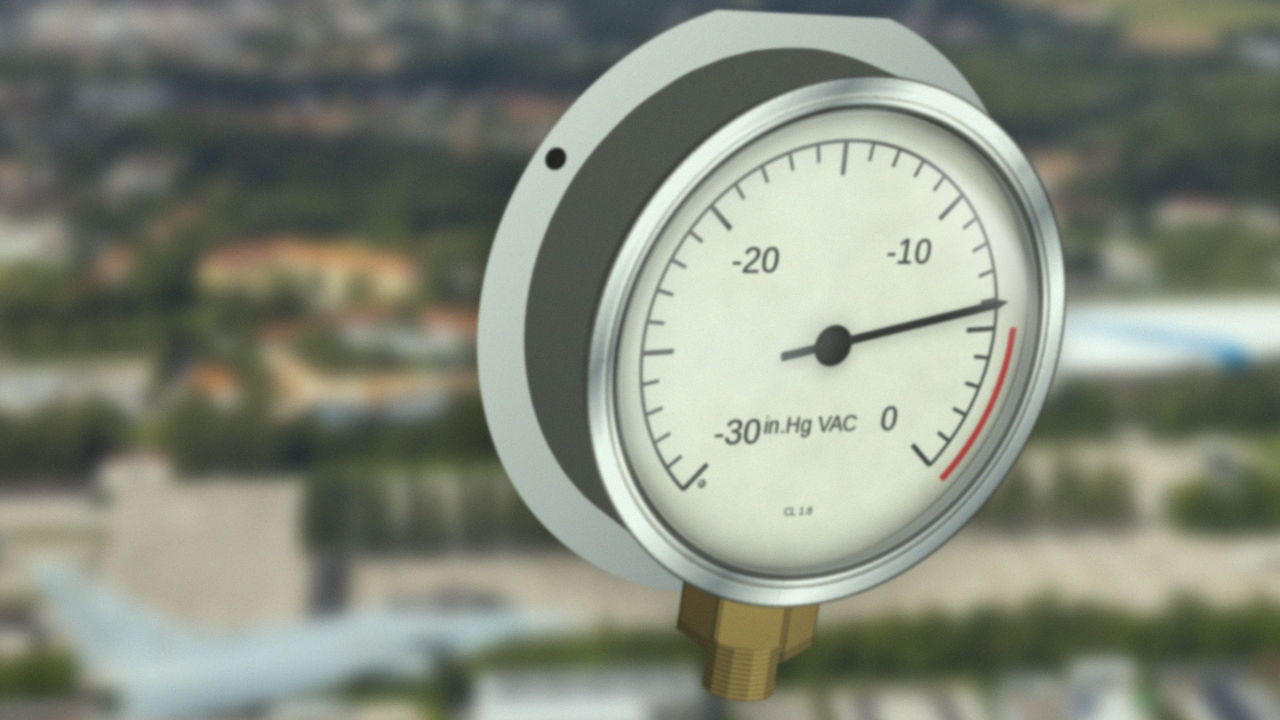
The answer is -6 inHg
